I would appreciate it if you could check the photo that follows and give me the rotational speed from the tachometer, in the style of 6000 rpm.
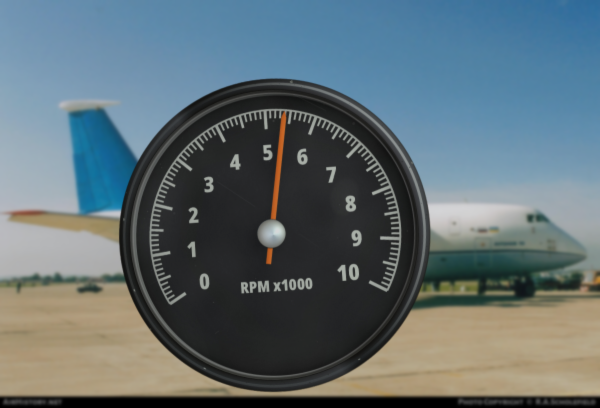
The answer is 5400 rpm
